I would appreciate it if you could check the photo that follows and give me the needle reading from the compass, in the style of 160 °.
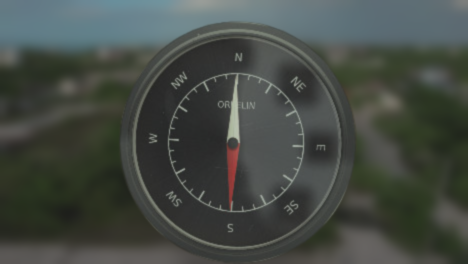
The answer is 180 °
